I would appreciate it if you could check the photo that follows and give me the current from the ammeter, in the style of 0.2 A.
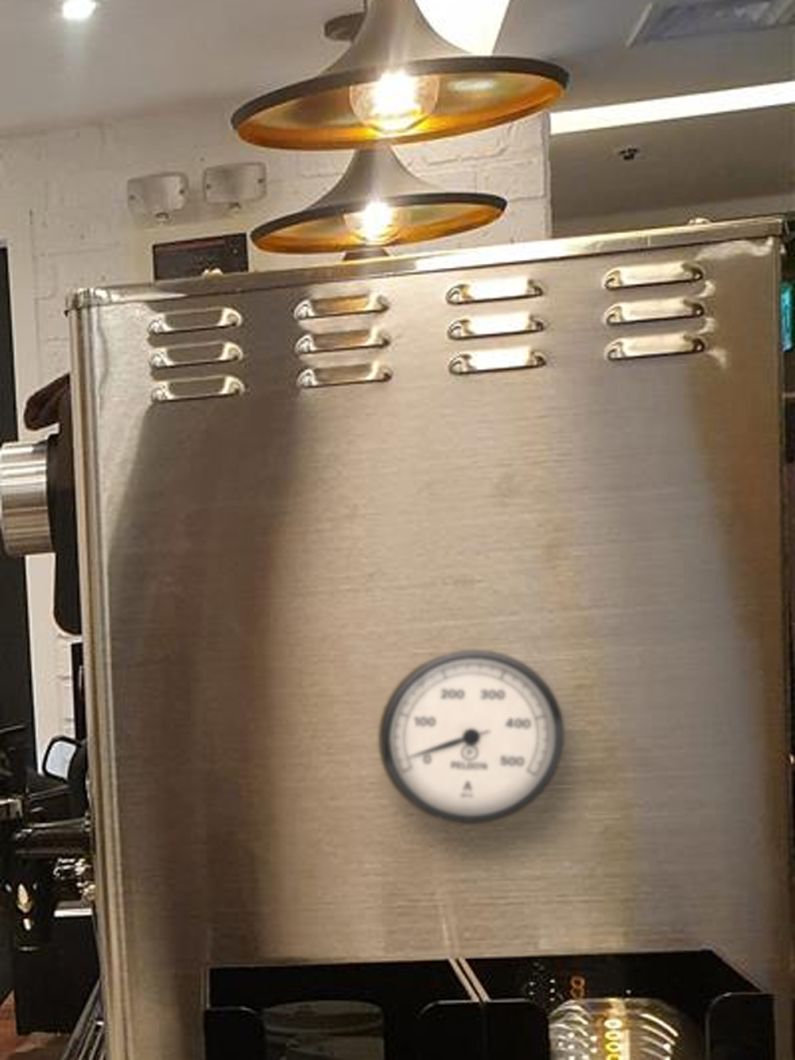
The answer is 20 A
